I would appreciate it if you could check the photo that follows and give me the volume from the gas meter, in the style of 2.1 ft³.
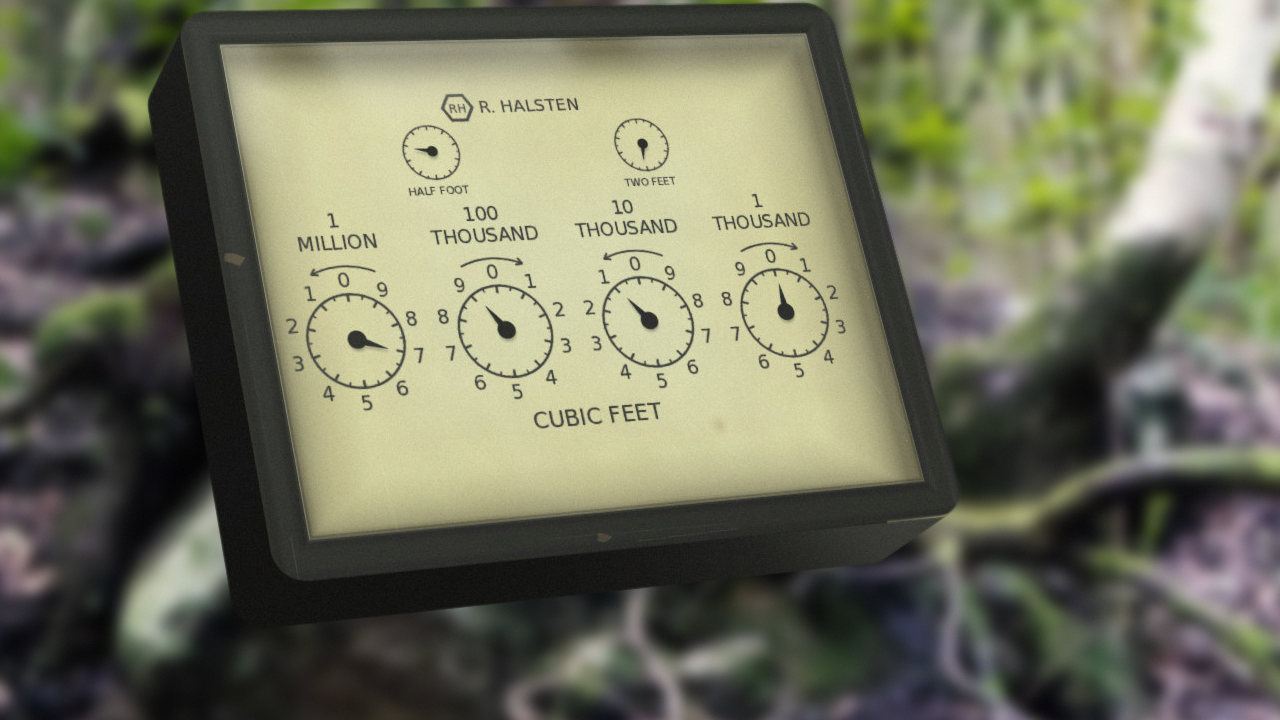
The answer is 691000 ft³
